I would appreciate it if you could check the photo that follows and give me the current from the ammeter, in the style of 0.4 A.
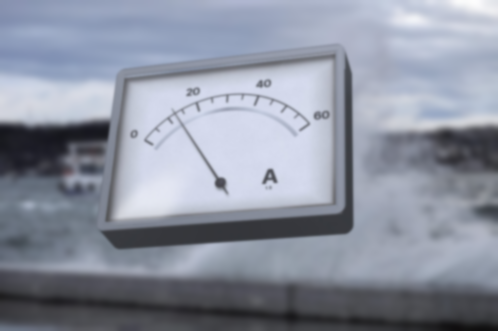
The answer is 12.5 A
